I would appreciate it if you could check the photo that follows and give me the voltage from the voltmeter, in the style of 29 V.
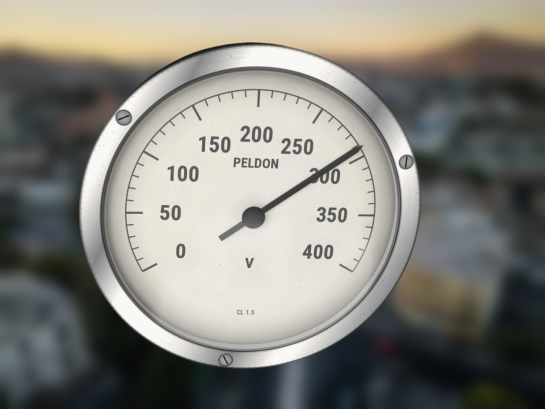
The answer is 290 V
